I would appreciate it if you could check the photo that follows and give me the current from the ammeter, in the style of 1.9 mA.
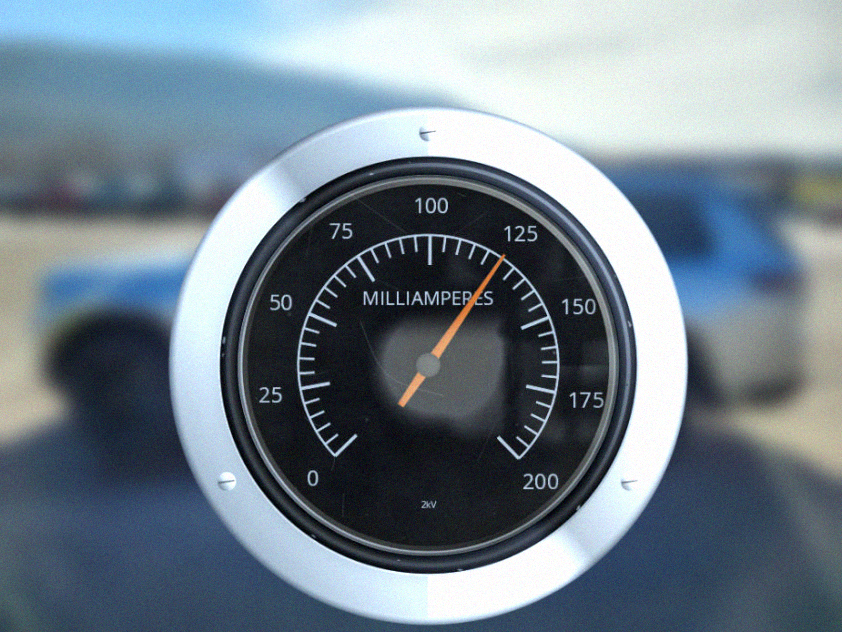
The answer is 125 mA
